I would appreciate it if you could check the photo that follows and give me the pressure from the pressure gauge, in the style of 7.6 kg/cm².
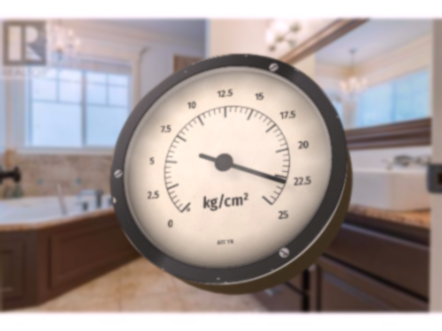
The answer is 23 kg/cm²
